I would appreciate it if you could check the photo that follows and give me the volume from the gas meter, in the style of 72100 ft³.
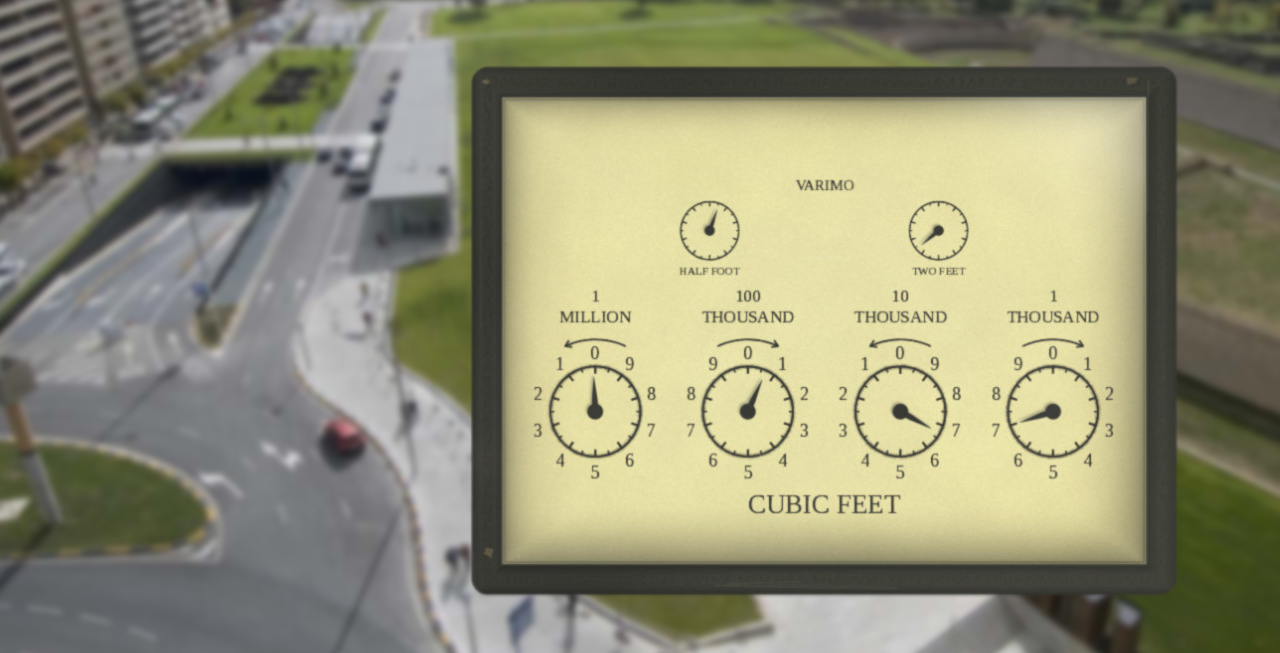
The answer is 6700 ft³
